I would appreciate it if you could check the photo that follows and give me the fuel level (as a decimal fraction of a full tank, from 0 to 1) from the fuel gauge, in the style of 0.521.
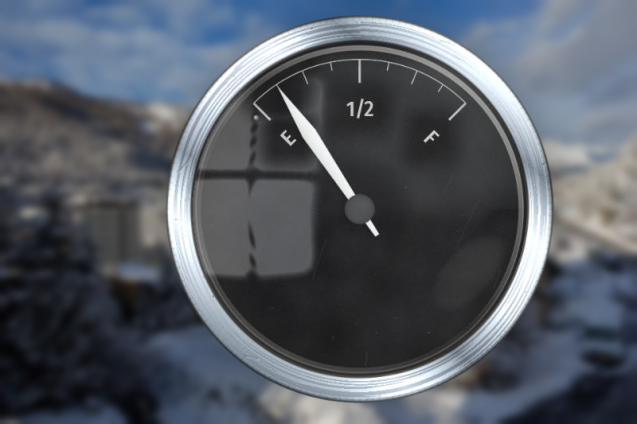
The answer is 0.125
